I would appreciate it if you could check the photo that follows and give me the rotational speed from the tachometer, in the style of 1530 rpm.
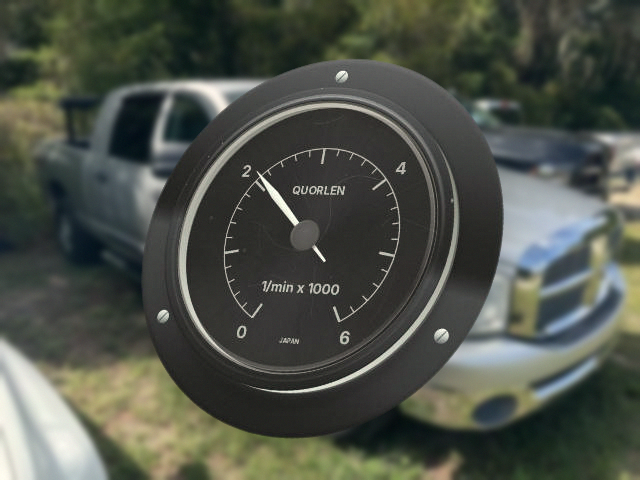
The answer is 2100 rpm
